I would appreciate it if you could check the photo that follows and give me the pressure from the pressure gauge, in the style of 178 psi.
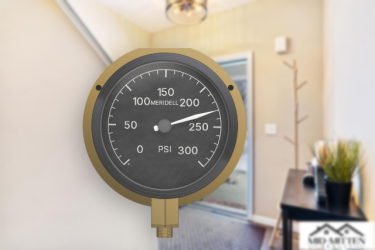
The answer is 230 psi
